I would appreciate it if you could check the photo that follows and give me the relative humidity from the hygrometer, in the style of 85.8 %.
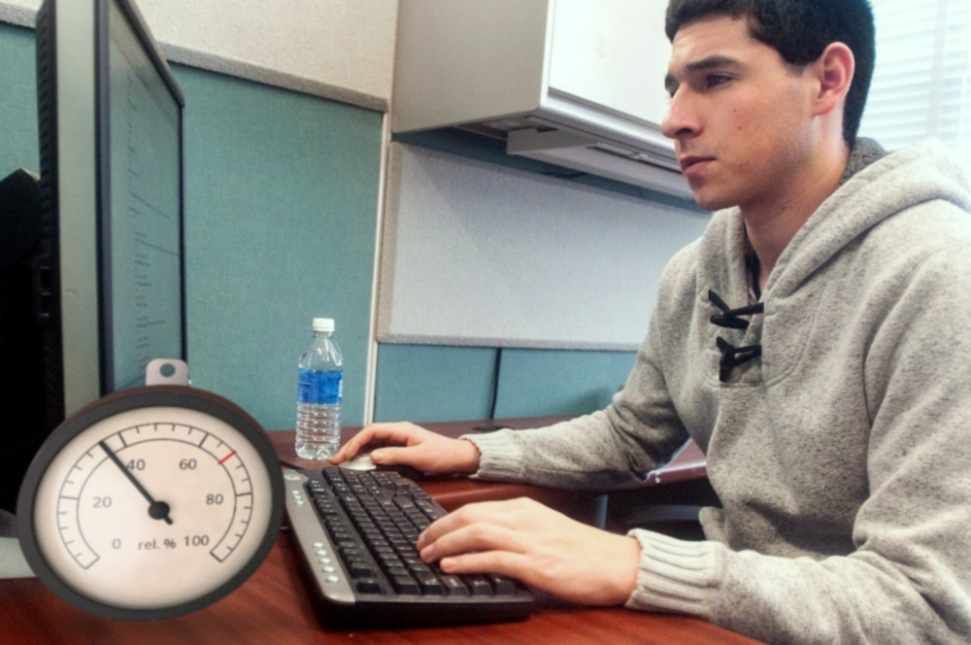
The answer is 36 %
